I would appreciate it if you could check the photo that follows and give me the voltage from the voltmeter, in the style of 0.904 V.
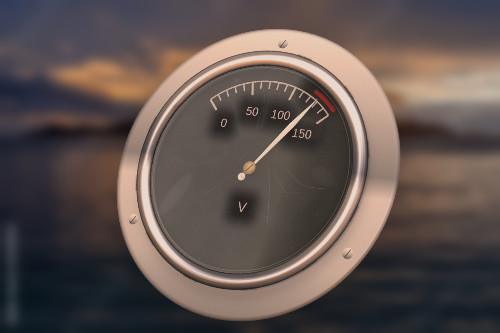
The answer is 130 V
